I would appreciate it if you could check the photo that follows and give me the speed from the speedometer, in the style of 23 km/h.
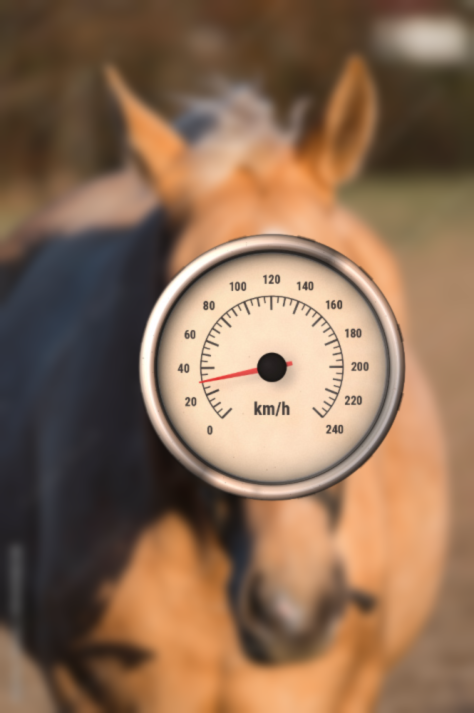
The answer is 30 km/h
